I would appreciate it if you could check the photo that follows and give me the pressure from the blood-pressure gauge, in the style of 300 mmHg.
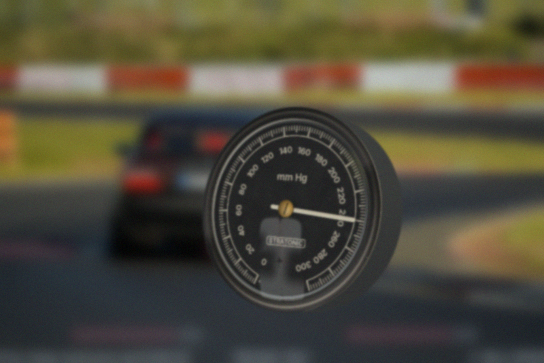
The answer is 240 mmHg
